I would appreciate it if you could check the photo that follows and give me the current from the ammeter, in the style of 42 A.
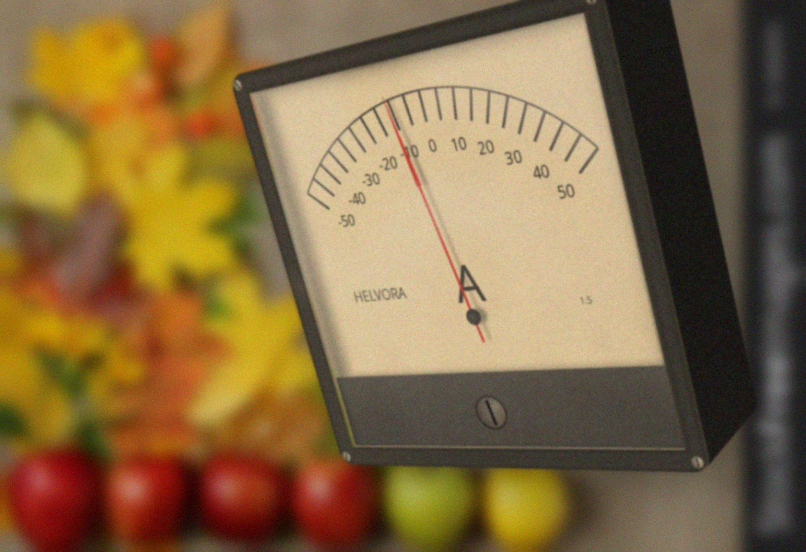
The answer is -10 A
